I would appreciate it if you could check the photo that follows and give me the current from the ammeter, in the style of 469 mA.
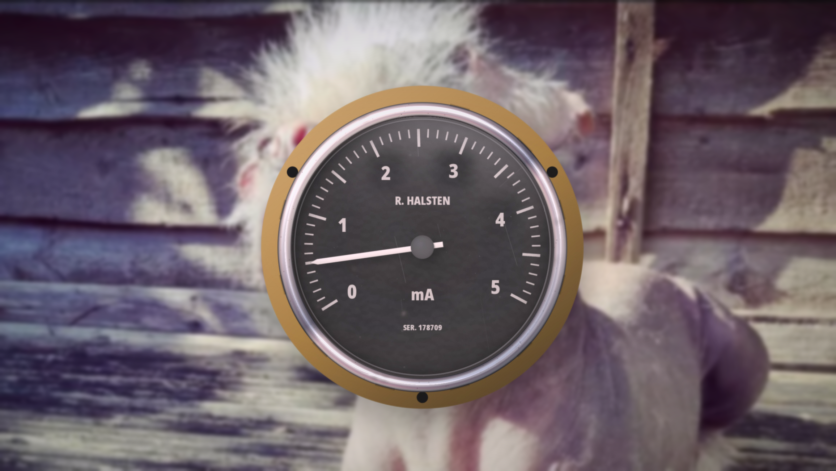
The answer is 0.5 mA
